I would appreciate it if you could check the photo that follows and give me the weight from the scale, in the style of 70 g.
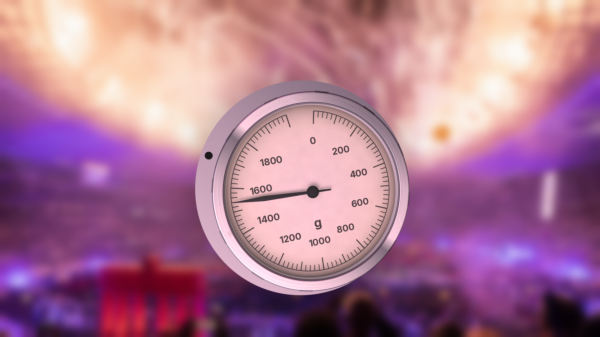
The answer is 1540 g
